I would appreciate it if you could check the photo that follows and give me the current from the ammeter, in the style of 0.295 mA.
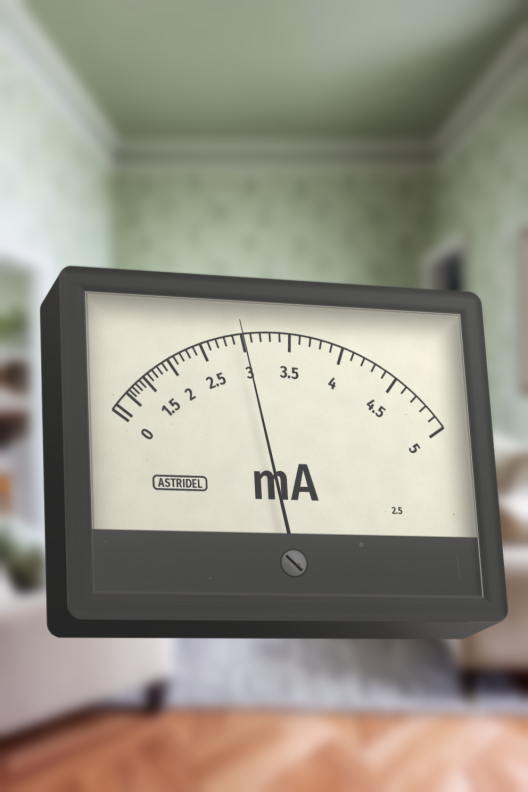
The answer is 3 mA
